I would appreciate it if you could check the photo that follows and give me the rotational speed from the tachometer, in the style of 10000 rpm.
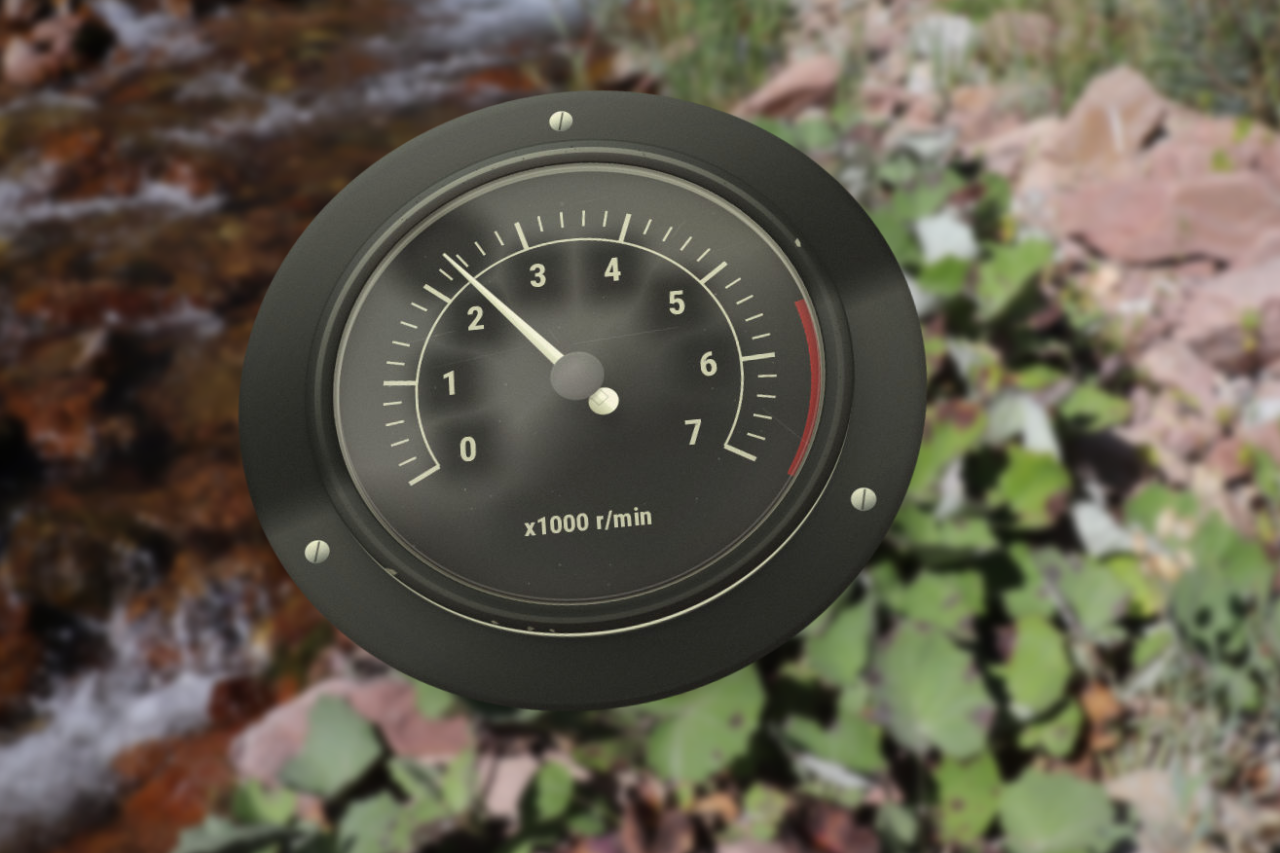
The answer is 2300 rpm
